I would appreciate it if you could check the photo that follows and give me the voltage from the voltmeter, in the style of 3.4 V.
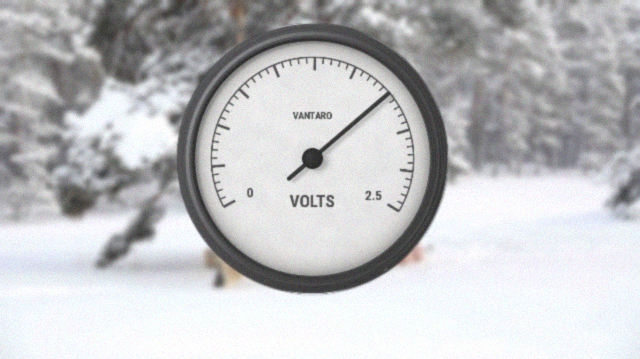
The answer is 1.75 V
